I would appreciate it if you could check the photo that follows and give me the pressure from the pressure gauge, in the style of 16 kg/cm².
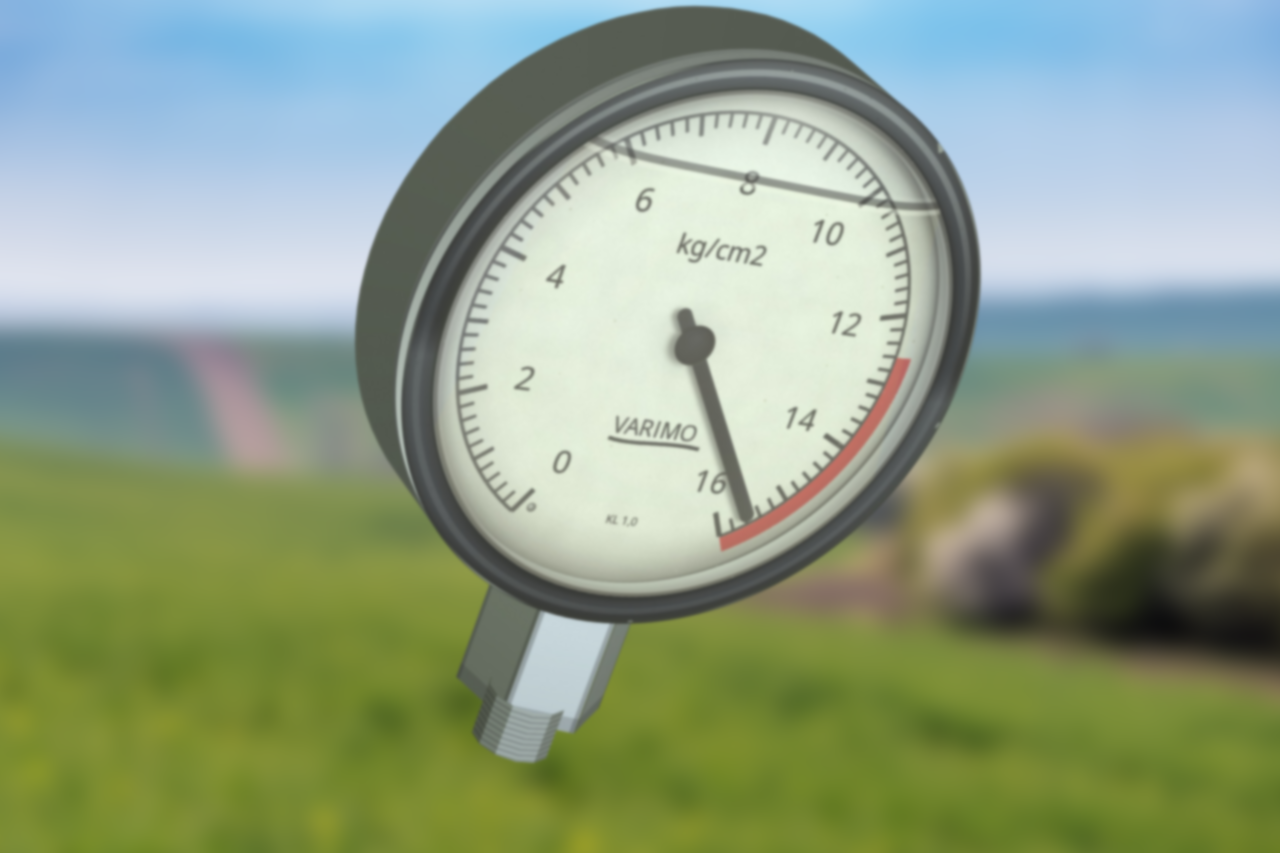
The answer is 15.6 kg/cm²
